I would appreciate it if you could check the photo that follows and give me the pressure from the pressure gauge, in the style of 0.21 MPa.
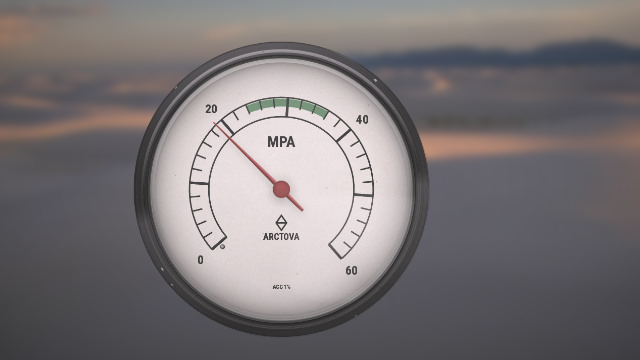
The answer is 19 MPa
